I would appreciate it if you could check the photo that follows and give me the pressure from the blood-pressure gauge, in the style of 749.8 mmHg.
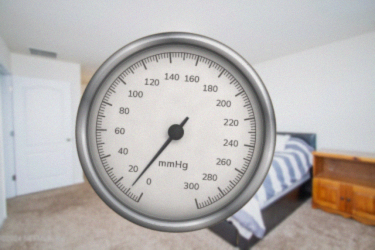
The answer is 10 mmHg
